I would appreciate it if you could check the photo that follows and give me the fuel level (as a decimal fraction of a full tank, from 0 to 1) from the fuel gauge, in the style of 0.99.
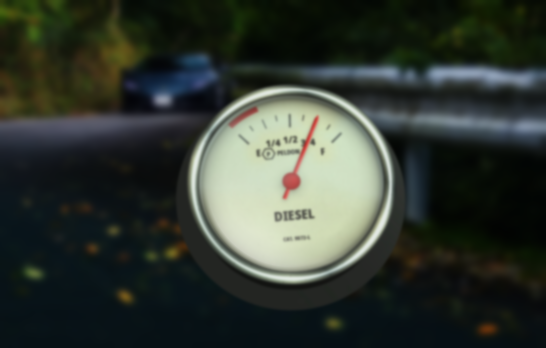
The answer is 0.75
